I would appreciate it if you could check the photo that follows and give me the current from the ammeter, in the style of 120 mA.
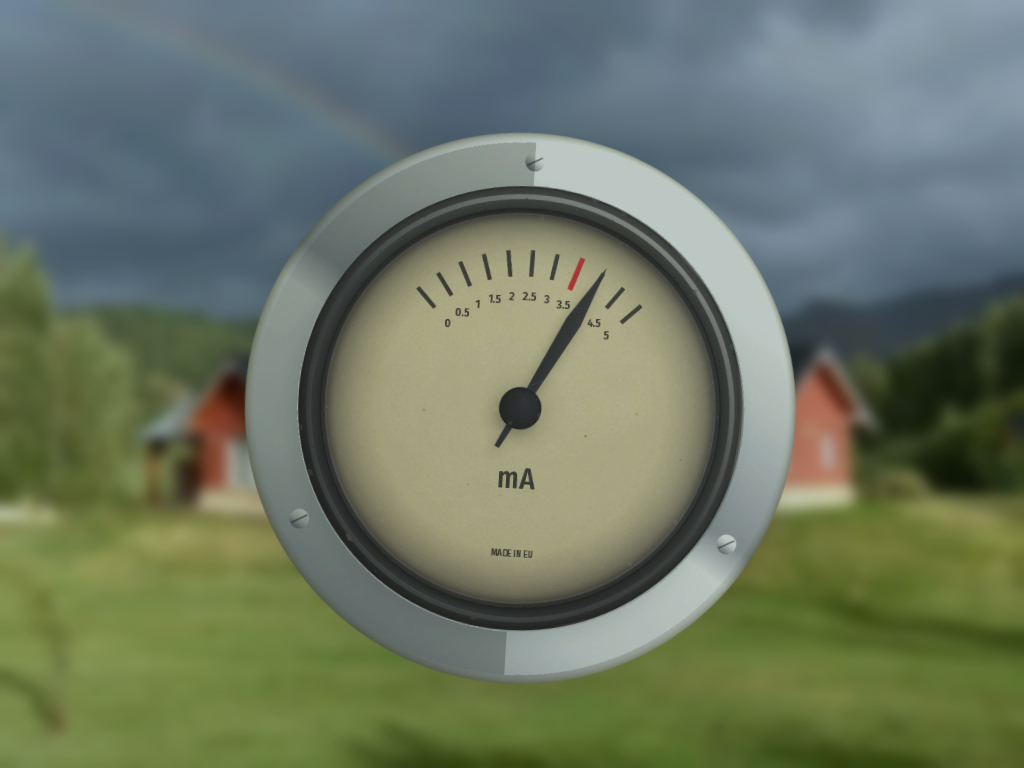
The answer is 4 mA
